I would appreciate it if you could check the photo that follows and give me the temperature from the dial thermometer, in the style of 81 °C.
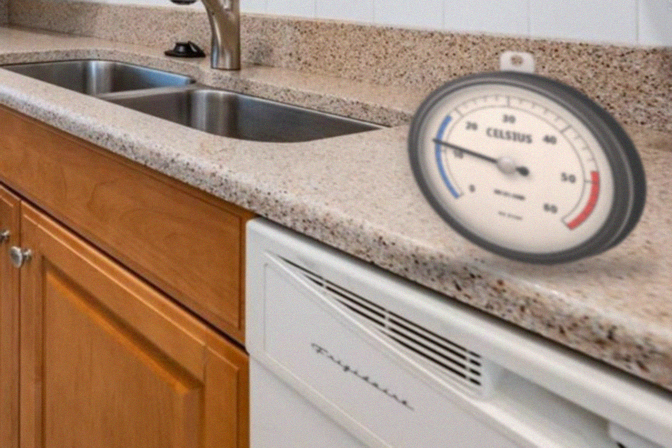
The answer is 12 °C
